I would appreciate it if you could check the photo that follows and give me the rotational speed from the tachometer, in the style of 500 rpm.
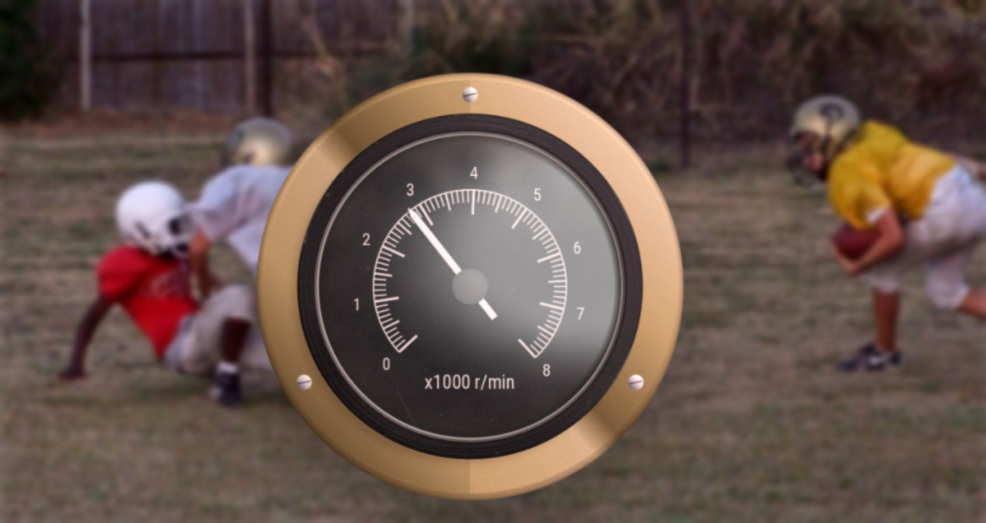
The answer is 2800 rpm
